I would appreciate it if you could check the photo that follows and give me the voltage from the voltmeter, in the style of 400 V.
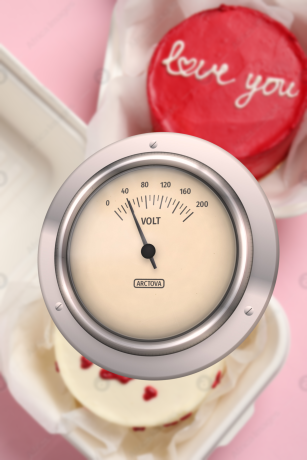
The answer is 40 V
